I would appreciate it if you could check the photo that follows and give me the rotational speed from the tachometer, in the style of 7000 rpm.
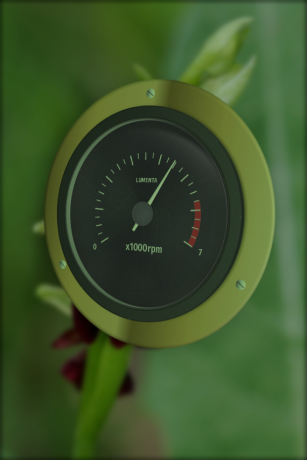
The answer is 4500 rpm
